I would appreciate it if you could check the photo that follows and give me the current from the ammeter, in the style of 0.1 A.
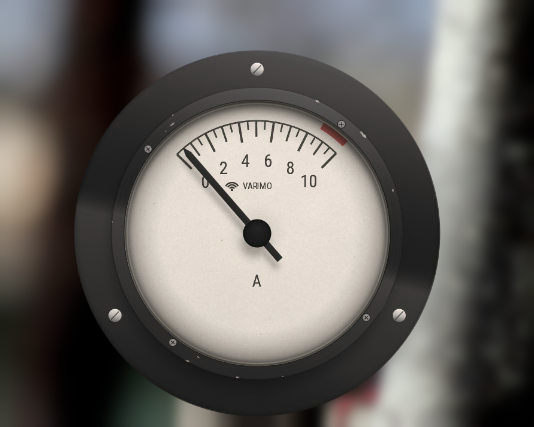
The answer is 0.5 A
